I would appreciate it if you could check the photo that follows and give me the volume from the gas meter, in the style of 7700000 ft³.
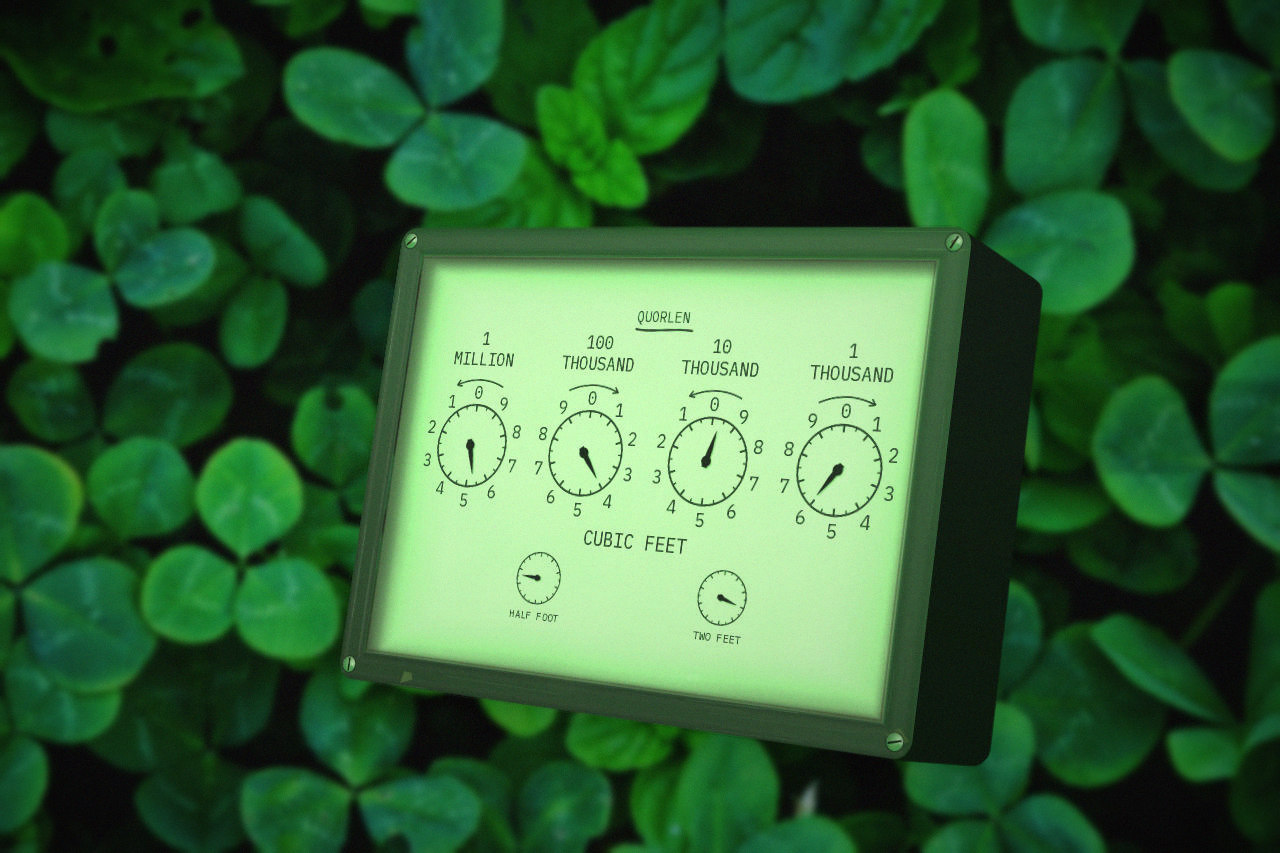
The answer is 539600 ft³
